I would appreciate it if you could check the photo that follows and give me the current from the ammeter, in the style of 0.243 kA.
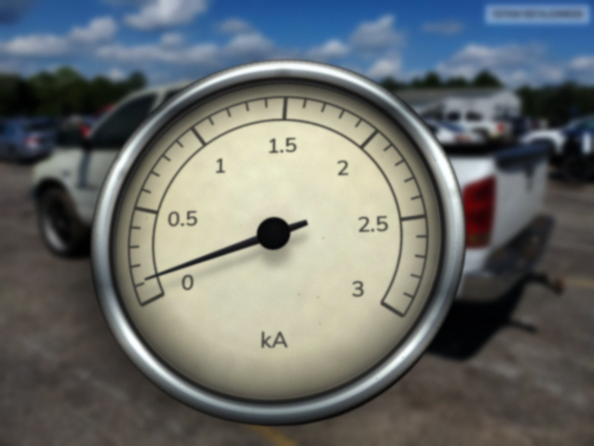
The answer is 0.1 kA
